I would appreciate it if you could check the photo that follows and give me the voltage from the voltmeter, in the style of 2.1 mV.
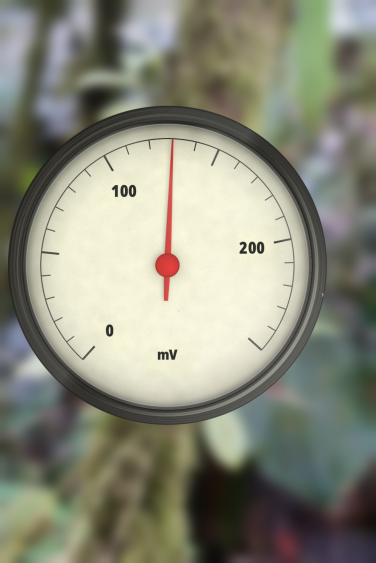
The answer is 130 mV
